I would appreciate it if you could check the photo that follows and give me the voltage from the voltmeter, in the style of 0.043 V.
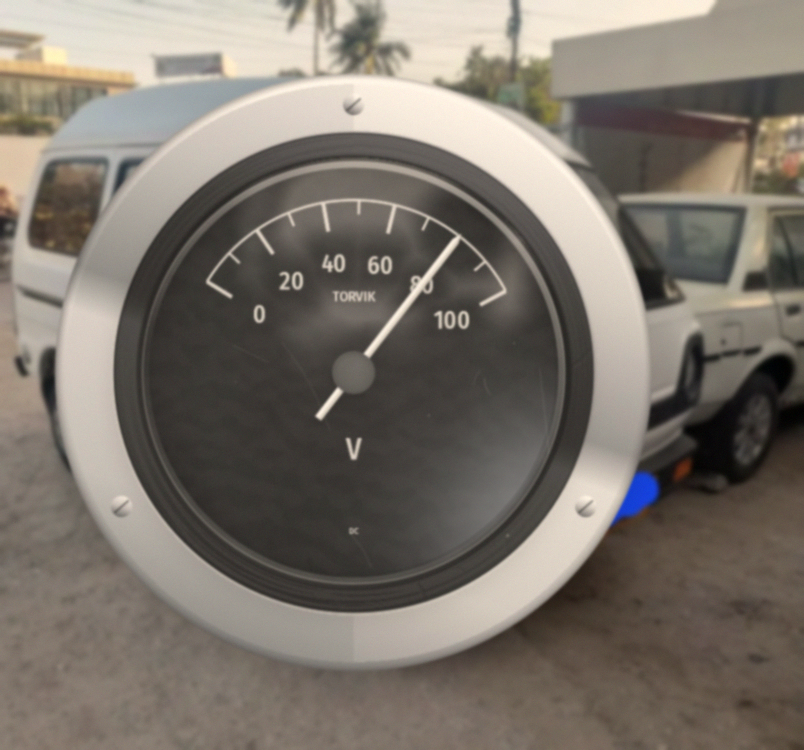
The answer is 80 V
